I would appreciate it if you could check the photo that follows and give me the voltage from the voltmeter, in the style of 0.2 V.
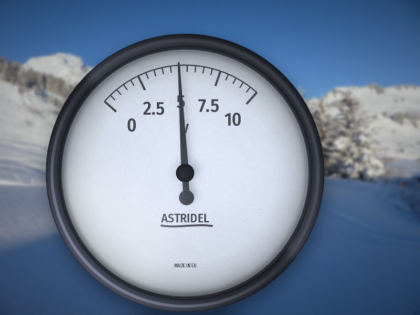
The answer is 5 V
